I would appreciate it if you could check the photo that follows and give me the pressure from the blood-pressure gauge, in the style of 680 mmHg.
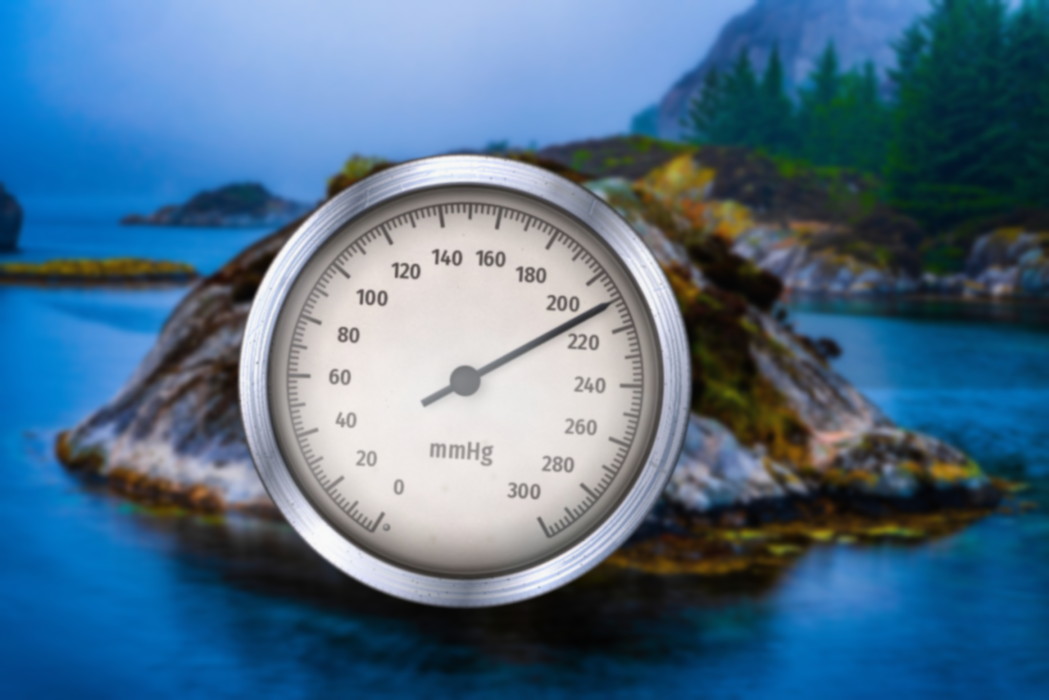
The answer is 210 mmHg
